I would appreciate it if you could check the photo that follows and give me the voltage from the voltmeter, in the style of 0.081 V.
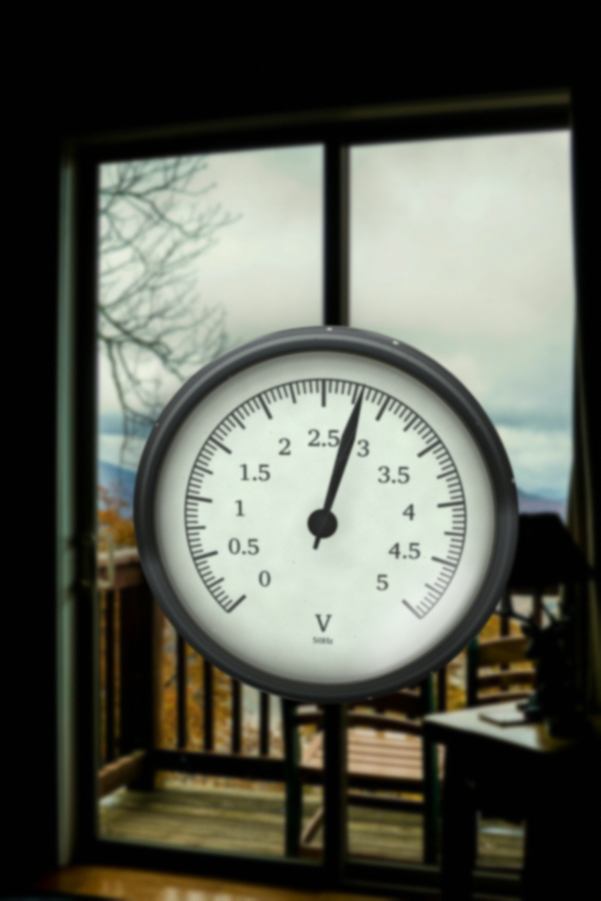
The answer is 2.8 V
